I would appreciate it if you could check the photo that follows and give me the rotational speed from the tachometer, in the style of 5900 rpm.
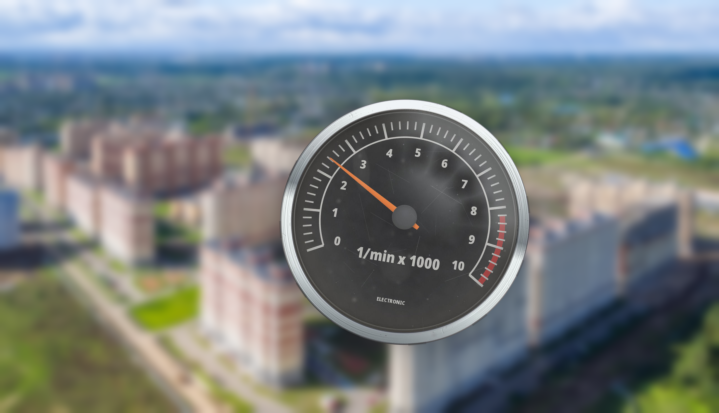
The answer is 2400 rpm
